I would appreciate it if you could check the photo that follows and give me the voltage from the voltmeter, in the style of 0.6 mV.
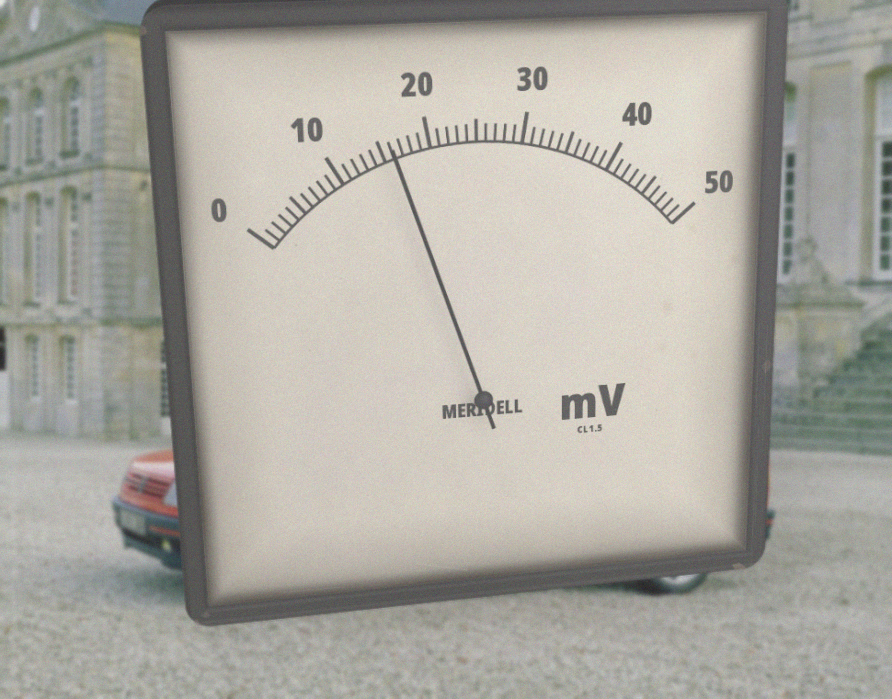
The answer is 16 mV
